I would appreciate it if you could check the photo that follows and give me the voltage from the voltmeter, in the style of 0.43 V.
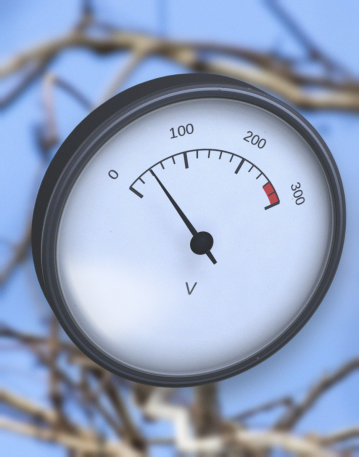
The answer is 40 V
